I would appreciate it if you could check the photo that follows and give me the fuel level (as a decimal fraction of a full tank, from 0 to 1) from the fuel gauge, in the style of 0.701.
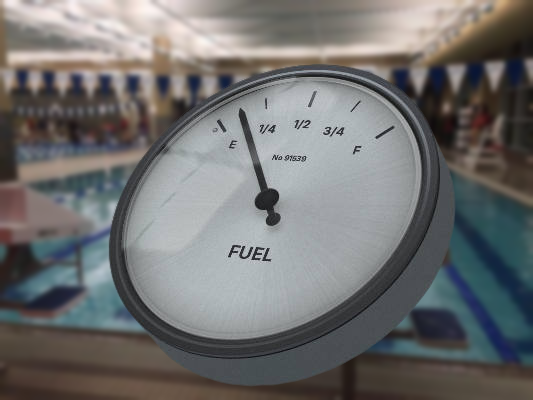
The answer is 0.125
